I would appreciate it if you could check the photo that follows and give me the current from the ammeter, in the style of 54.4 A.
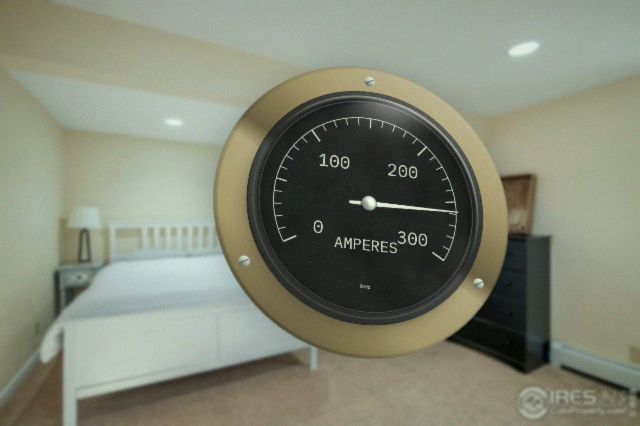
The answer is 260 A
